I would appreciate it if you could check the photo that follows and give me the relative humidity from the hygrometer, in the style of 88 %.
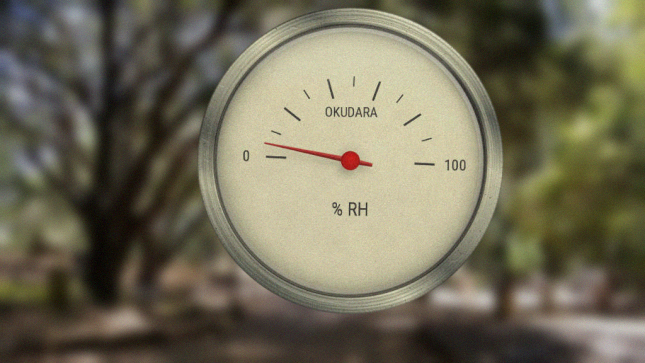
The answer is 5 %
